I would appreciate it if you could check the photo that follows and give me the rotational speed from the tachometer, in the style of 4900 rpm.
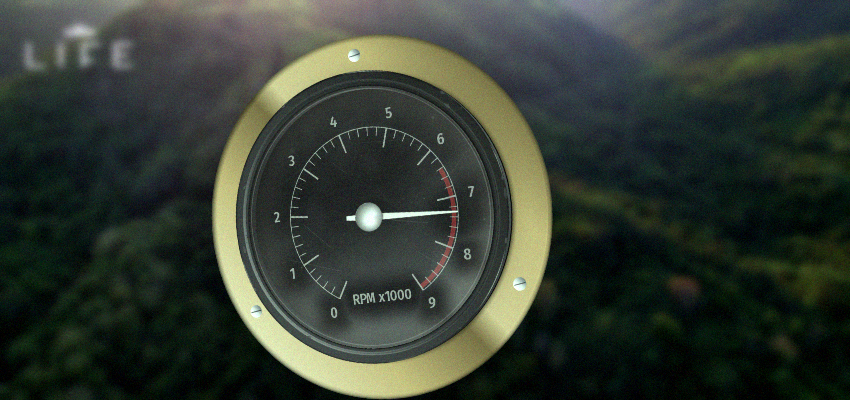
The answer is 7300 rpm
